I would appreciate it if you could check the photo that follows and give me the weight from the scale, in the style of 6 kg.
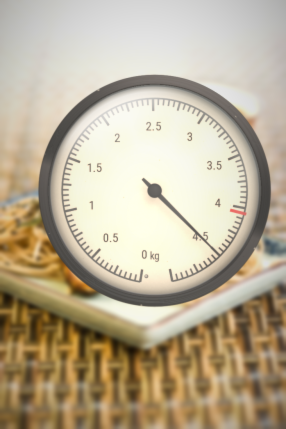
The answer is 4.5 kg
